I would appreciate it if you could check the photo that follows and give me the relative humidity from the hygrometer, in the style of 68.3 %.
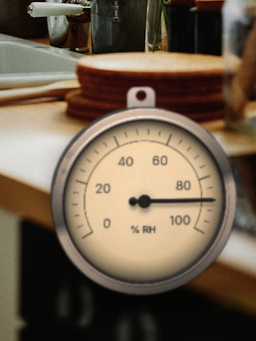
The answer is 88 %
